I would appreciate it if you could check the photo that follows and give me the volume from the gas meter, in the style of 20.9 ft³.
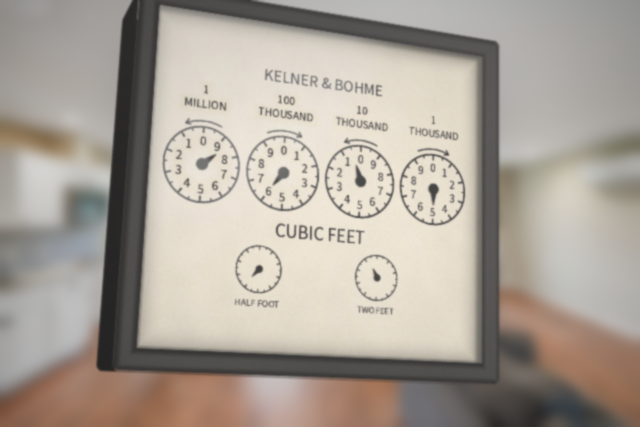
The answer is 860500 ft³
